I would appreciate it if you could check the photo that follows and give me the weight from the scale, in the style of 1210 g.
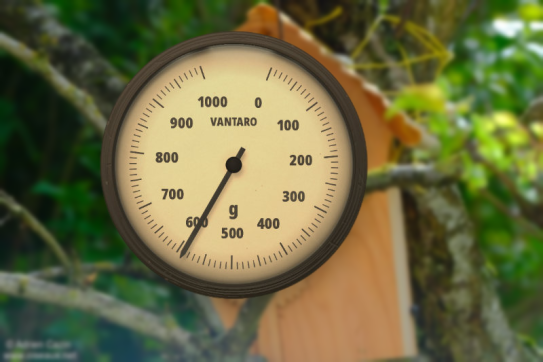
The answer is 590 g
